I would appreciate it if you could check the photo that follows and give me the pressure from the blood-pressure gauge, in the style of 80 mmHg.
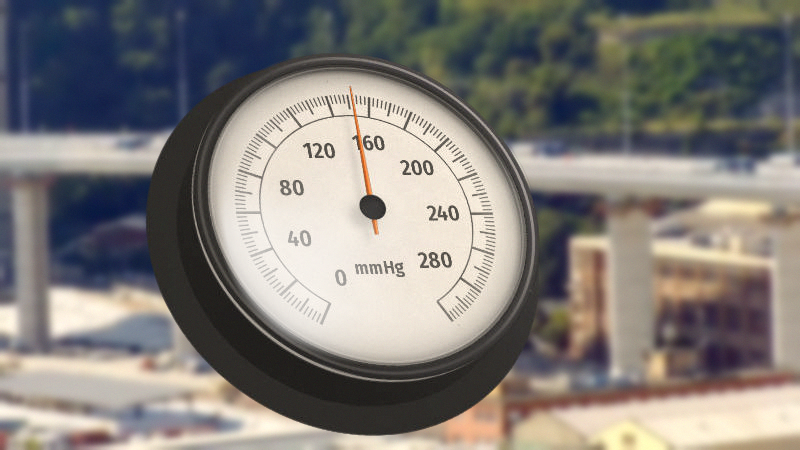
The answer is 150 mmHg
